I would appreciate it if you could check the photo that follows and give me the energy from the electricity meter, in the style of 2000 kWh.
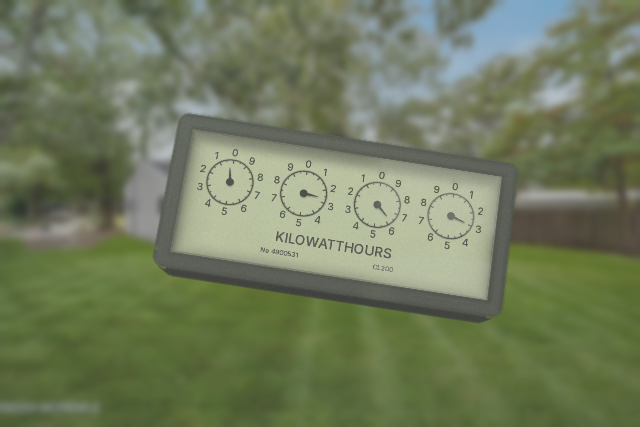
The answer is 263 kWh
